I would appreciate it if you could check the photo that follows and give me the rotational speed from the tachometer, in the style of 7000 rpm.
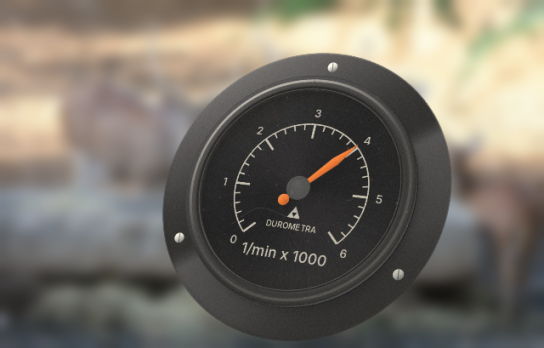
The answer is 4000 rpm
